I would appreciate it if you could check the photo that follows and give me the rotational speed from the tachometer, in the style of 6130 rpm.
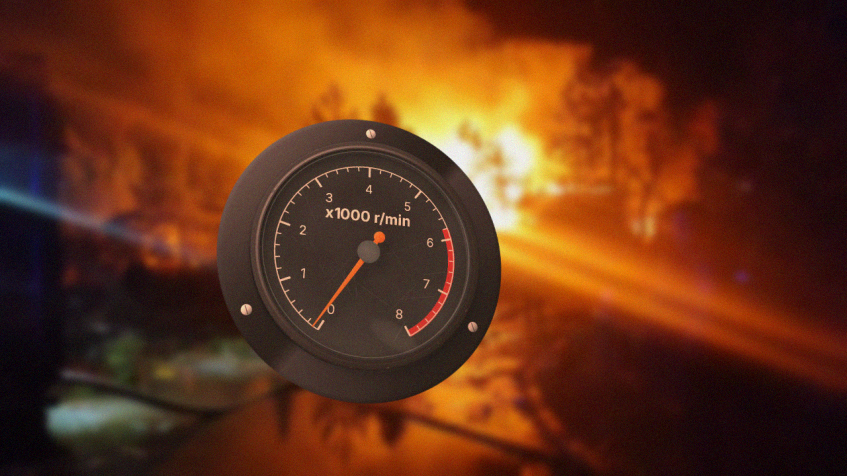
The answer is 100 rpm
